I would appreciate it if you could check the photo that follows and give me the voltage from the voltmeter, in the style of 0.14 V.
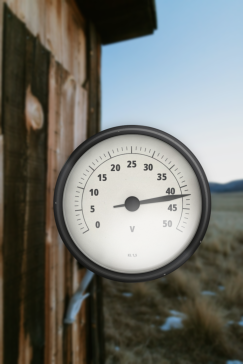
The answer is 42 V
